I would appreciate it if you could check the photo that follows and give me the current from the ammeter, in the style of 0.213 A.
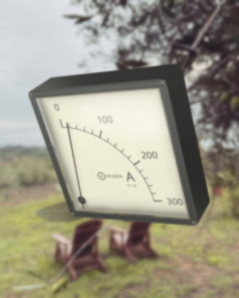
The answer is 20 A
